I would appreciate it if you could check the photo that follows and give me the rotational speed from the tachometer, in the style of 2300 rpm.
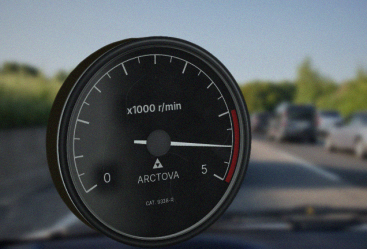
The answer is 4500 rpm
